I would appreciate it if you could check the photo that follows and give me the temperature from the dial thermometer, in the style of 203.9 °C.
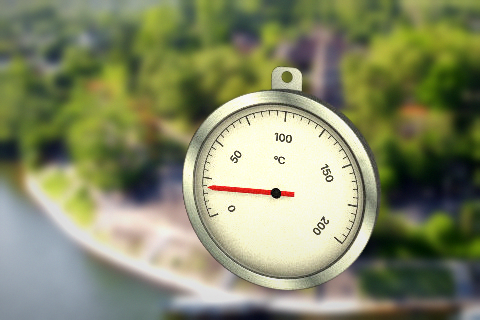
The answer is 20 °C
